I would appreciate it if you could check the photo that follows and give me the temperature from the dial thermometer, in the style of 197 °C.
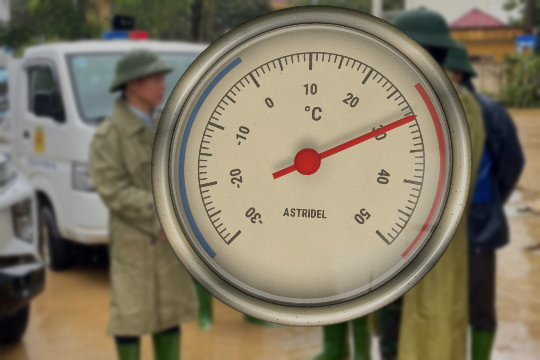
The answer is 30 °C
